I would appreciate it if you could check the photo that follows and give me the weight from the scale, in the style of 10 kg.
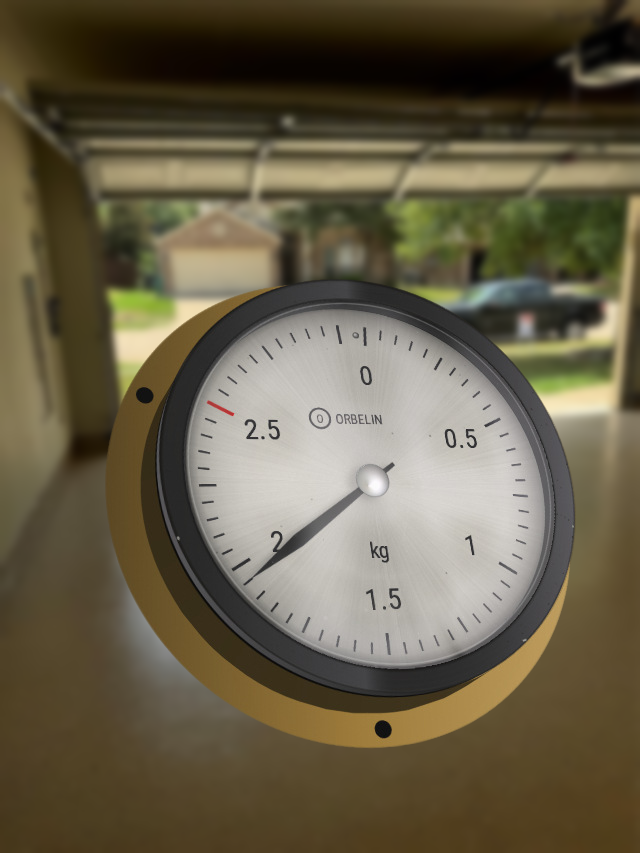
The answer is 1.95 kg
